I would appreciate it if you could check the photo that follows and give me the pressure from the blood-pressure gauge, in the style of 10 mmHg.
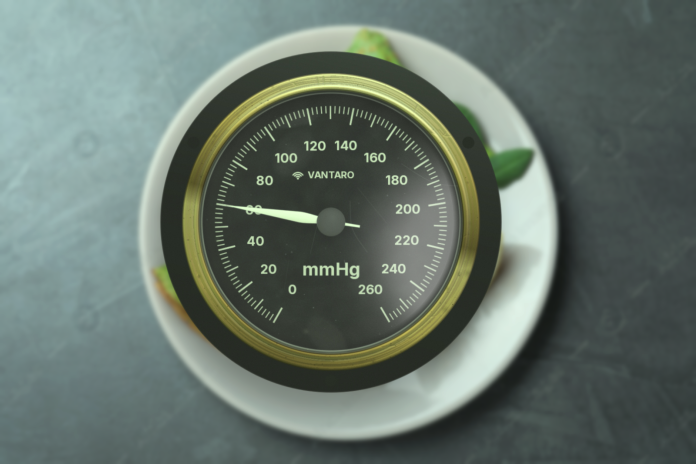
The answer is 60 mmHg
